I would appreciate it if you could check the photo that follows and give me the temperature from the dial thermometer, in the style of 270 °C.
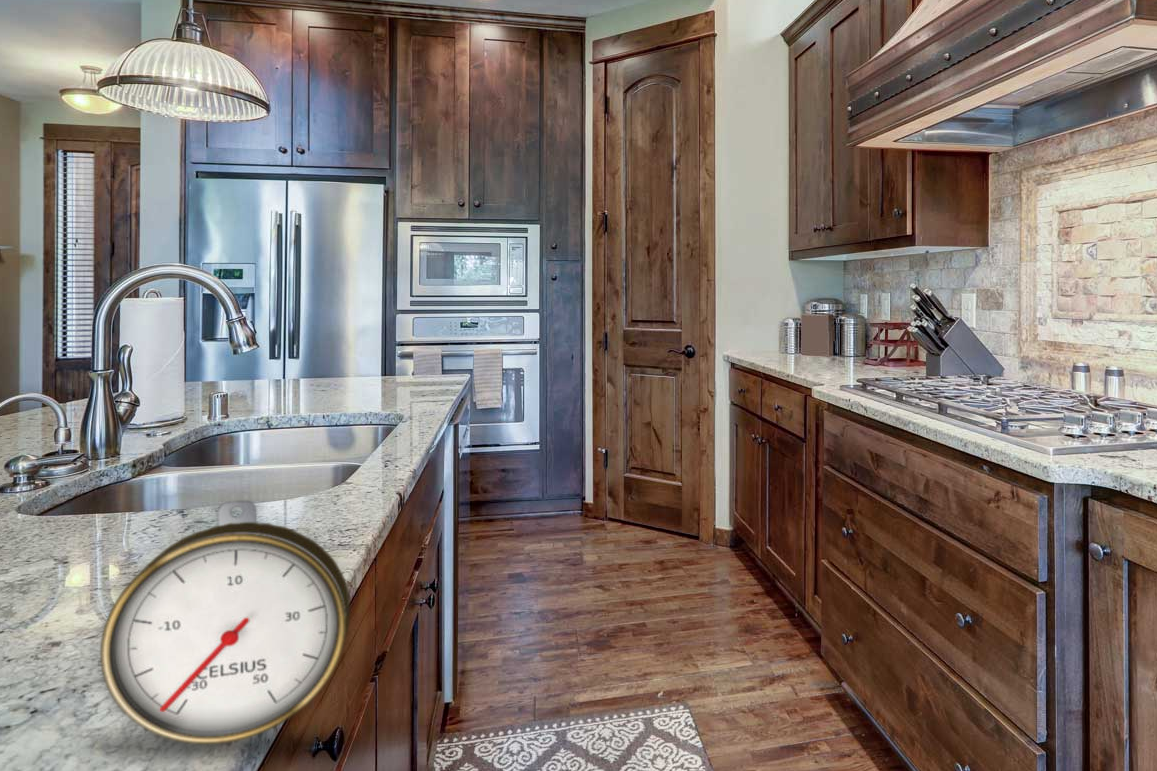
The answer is -27.5 °C
